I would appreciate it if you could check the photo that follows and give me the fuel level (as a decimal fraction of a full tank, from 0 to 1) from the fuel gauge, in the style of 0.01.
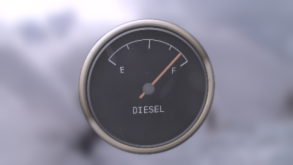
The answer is 0.875
